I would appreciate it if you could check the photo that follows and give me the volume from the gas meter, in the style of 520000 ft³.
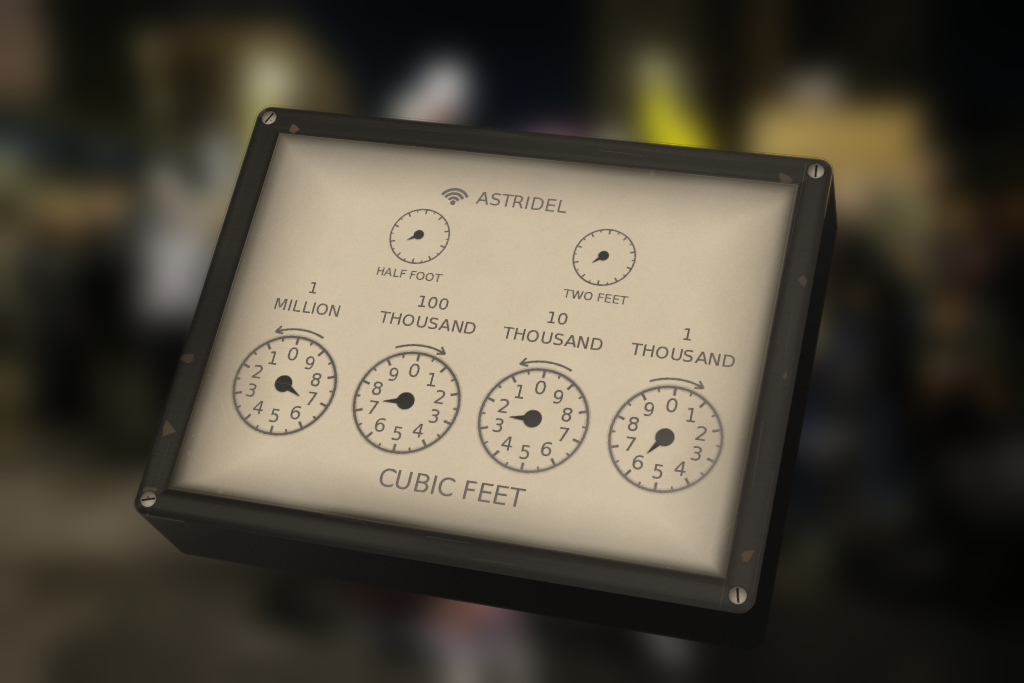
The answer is 672600 ft³
